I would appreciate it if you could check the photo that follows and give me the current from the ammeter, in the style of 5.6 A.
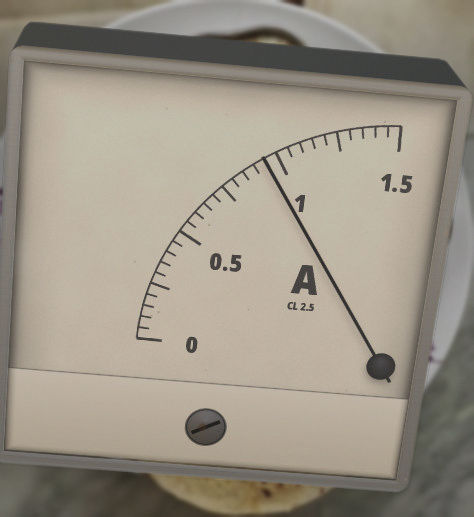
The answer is 0.95 A
